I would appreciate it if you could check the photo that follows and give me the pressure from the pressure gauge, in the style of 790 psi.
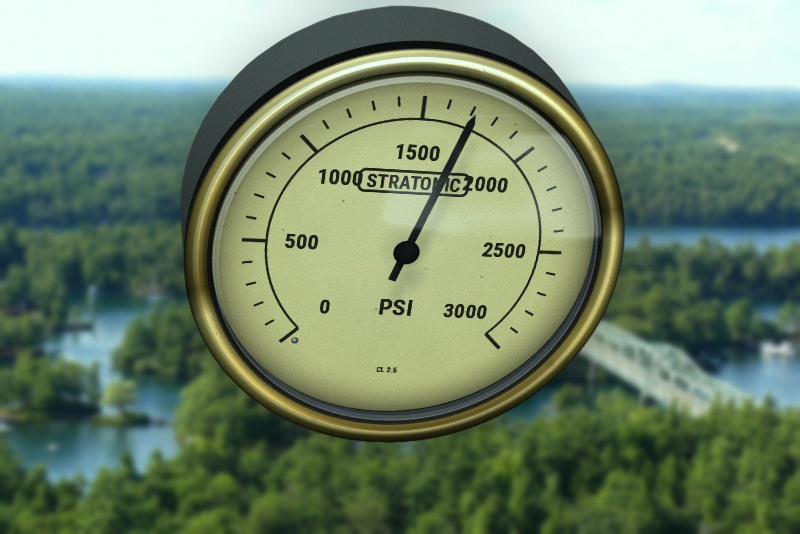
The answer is 1700 psi
